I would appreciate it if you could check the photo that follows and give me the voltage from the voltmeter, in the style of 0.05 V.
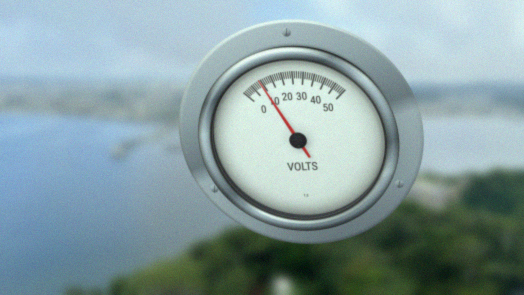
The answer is 10 V
